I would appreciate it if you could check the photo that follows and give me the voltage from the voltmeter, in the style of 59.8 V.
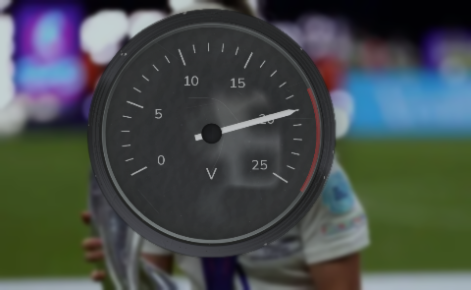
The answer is 20 V
